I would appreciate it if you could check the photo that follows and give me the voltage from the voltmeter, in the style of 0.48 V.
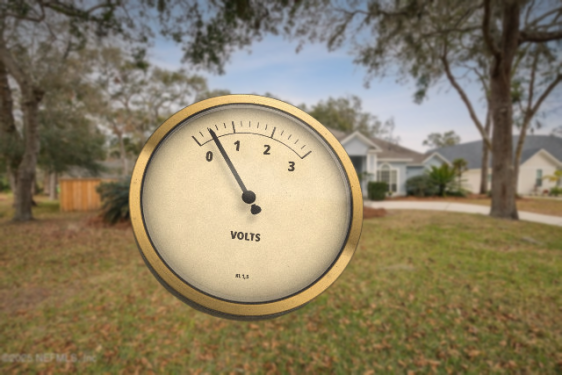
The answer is 0.4 V
